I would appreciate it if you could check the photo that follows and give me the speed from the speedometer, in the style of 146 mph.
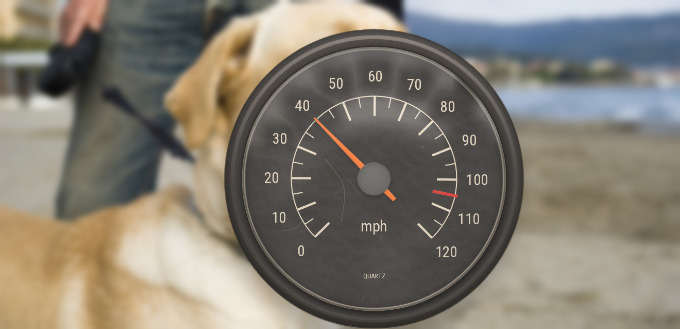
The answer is 40 mph
